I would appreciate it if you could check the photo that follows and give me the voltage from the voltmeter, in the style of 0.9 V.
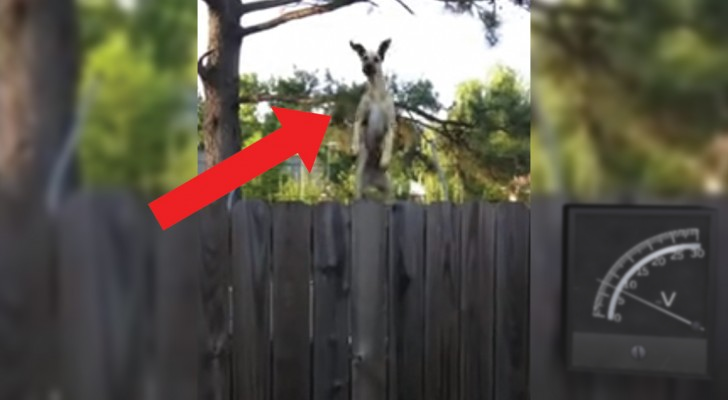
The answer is 7.5 V
